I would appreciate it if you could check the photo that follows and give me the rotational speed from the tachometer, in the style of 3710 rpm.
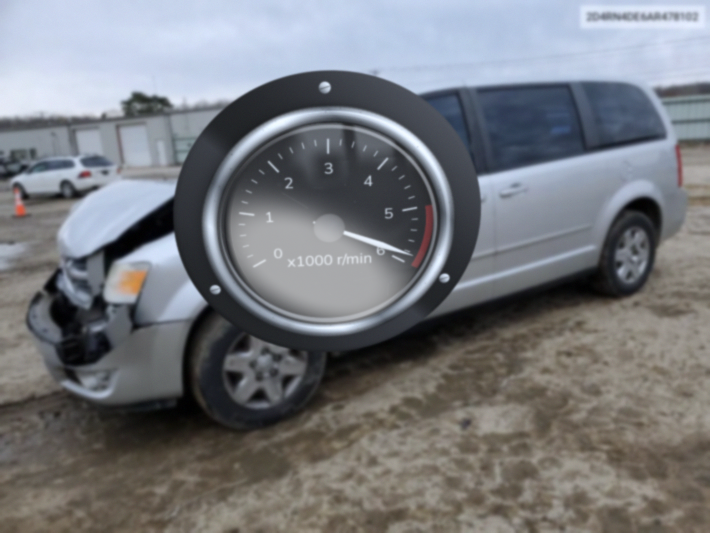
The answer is 5800 rpm
